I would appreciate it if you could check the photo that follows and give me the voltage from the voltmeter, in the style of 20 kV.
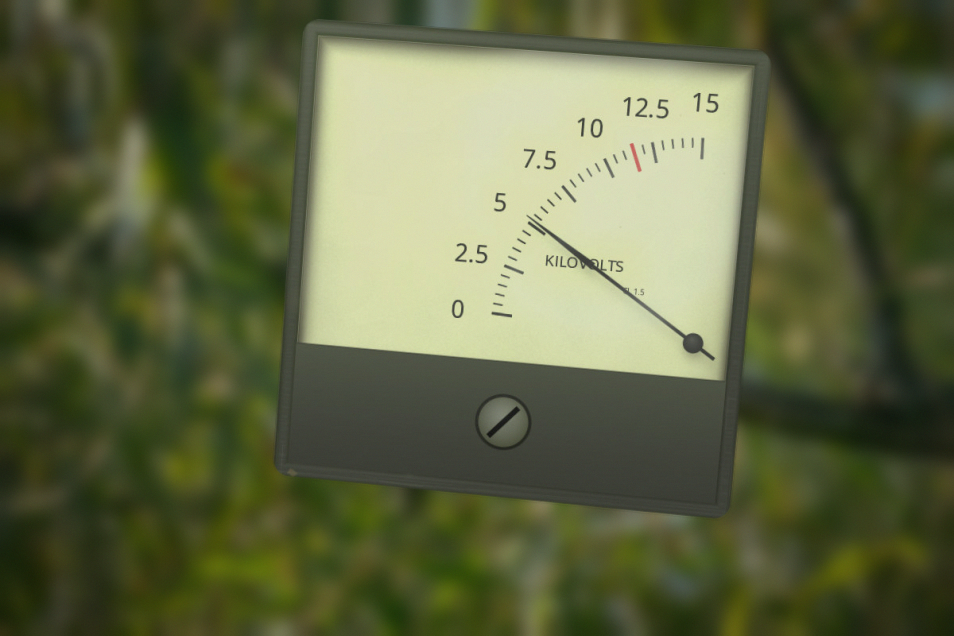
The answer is 5.25 kV
